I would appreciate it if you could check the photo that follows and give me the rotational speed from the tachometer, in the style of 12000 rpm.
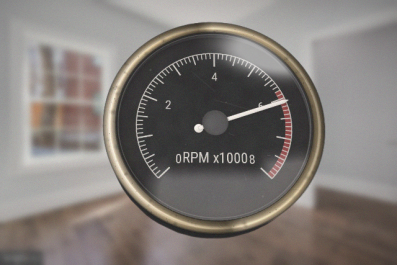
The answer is 6100 rpm
